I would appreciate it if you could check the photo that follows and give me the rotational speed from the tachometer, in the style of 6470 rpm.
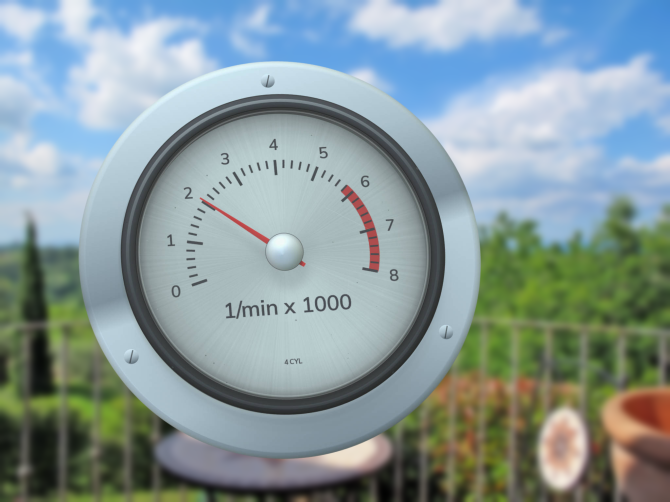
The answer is 2000 rpm
